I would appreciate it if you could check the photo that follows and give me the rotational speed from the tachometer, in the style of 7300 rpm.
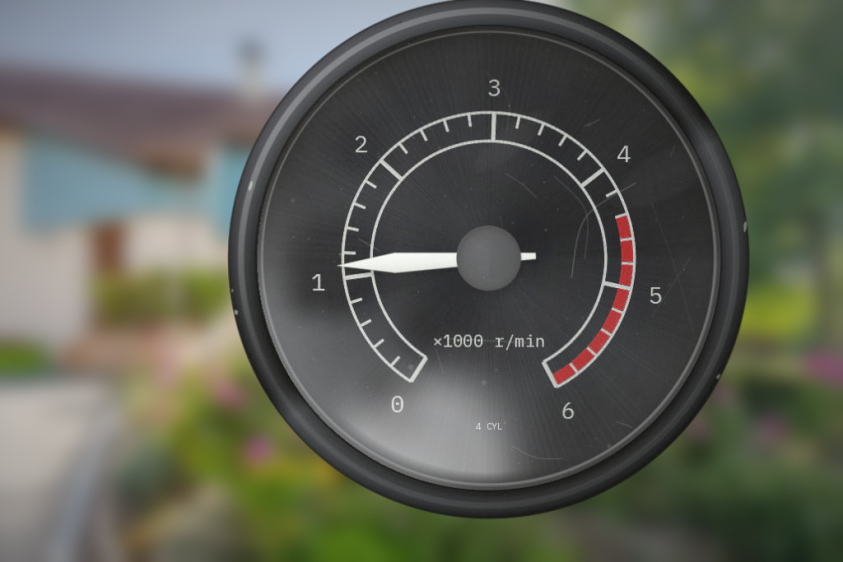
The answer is 1100 rpm
